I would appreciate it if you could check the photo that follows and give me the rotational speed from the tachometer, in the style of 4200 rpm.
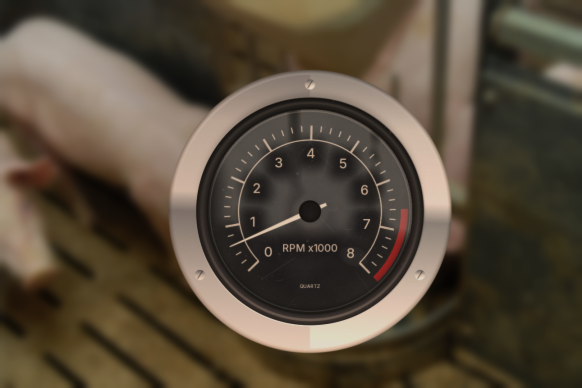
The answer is 600 rpm
